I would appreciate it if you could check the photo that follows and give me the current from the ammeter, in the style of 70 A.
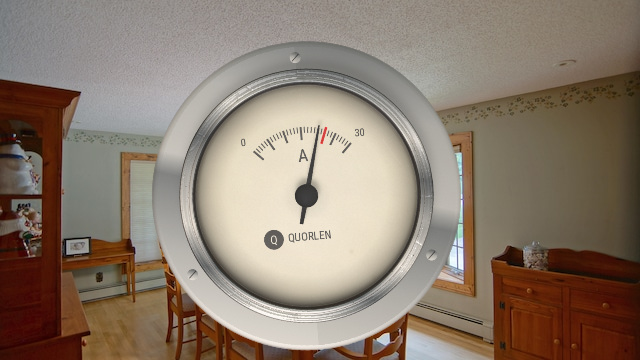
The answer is 20 A
